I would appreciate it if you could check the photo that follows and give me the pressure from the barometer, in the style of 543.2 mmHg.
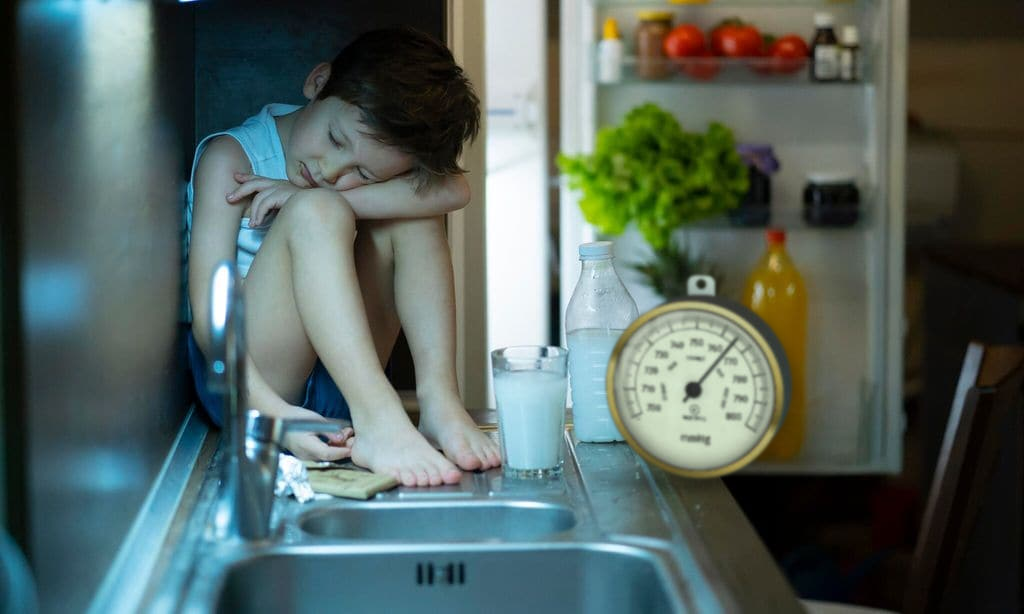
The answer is 765 mmHg
